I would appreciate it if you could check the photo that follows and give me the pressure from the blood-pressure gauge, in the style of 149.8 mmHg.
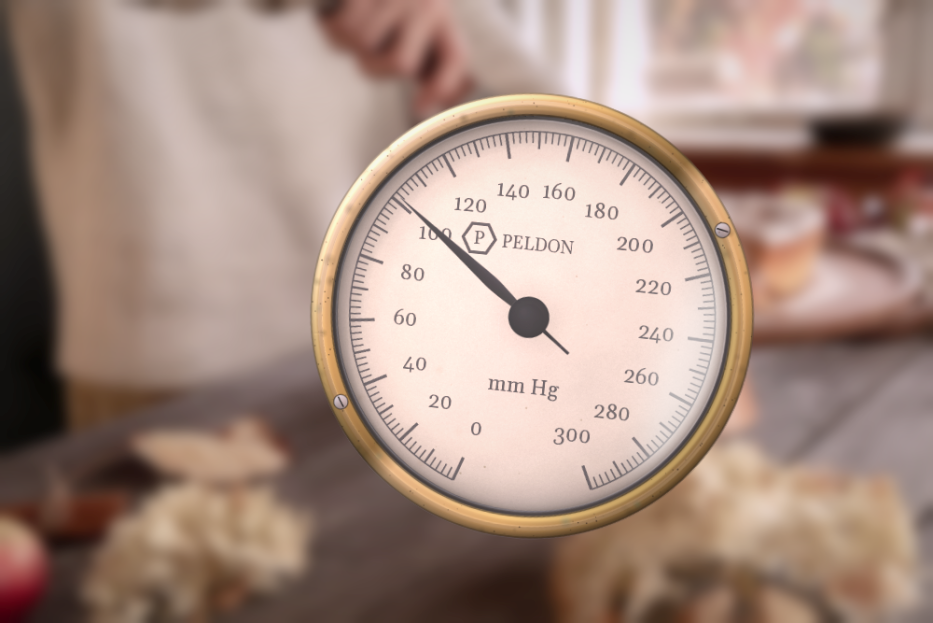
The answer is 102 mmHg
